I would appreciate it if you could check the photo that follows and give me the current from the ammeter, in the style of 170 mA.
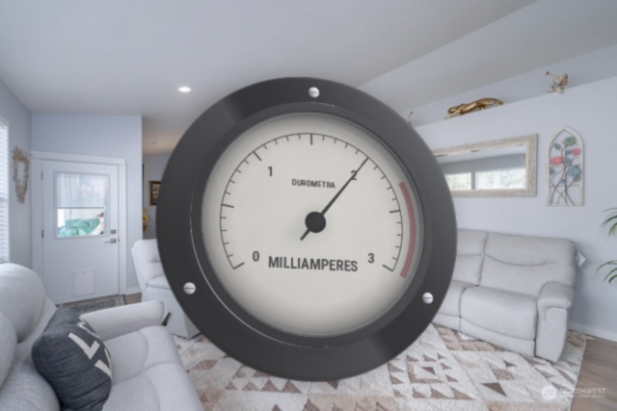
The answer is 2 mA
